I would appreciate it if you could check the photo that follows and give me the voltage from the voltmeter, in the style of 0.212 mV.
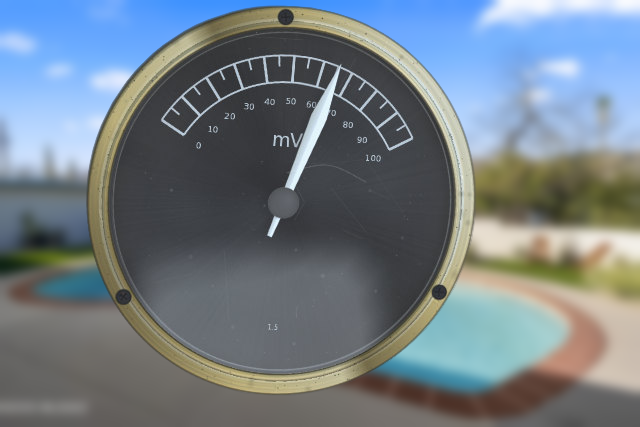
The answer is 65 mV
